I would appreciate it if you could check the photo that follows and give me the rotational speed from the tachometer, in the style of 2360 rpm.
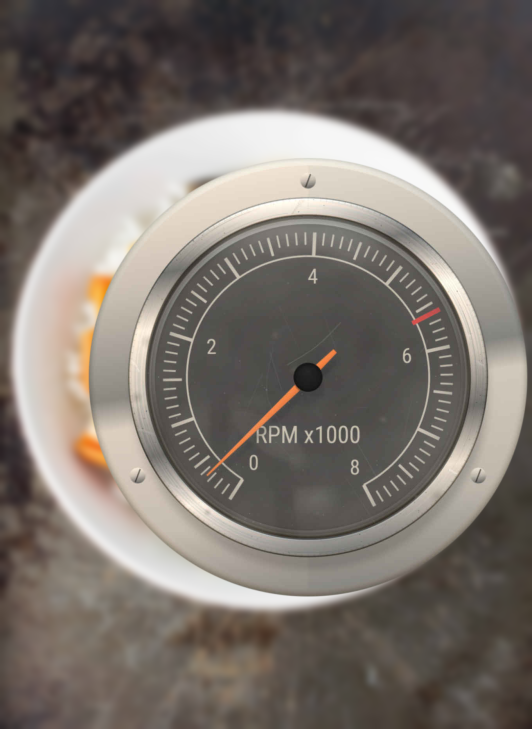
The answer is 350 rpm
